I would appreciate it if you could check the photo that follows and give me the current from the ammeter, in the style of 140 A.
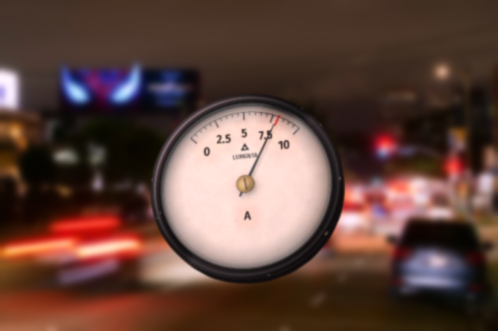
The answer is 8 A
